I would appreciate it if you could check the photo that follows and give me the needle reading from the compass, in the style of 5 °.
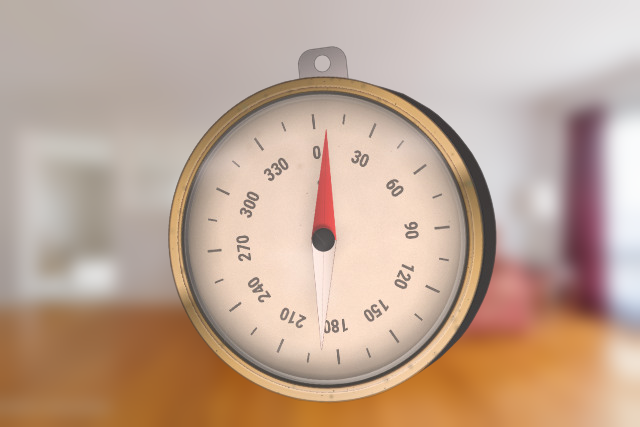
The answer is 7.5 °
